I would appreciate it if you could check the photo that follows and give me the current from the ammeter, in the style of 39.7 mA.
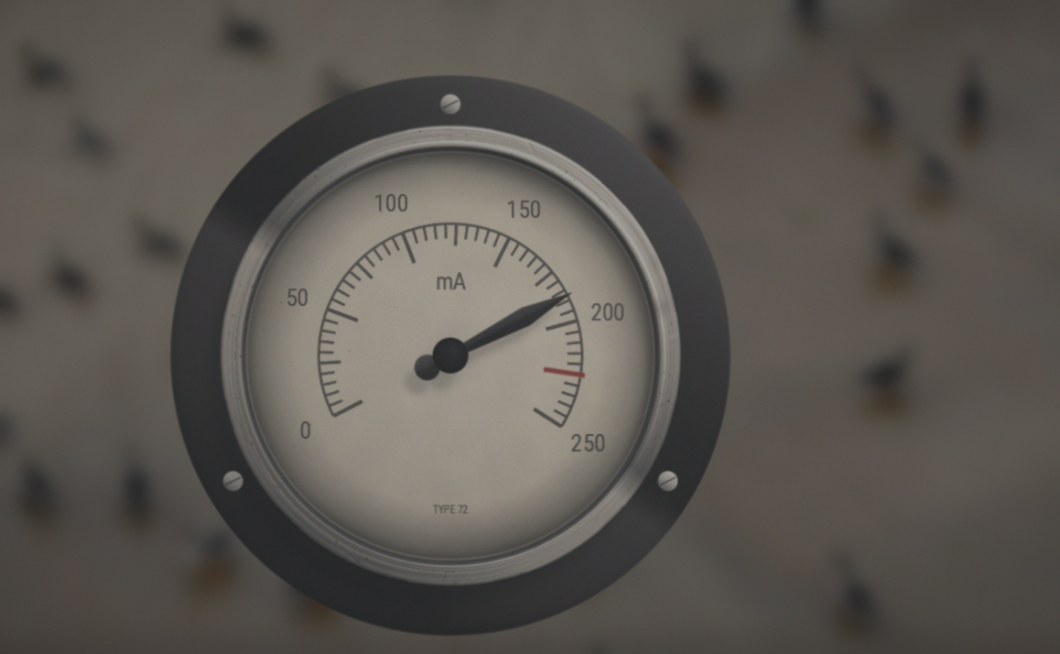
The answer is 187.5 mA
